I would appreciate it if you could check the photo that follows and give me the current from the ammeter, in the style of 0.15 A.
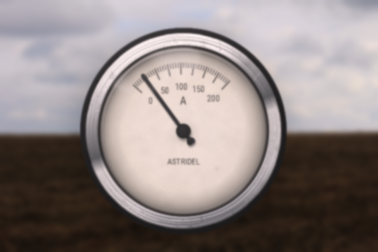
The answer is 25 A
